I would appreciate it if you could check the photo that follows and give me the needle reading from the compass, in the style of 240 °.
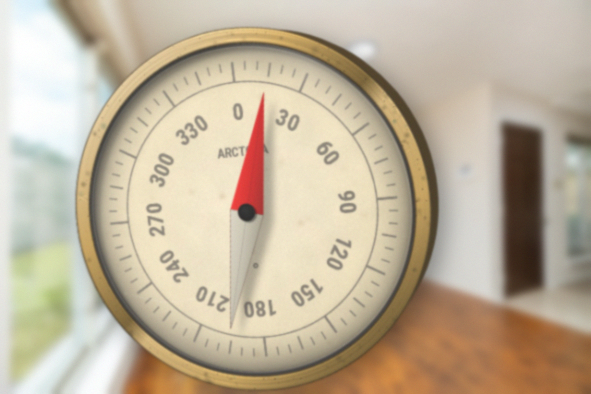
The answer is 15 °
